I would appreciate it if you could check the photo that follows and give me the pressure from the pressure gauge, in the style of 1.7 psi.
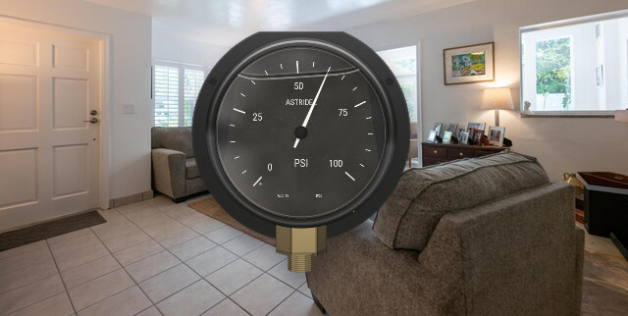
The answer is 60 psi
